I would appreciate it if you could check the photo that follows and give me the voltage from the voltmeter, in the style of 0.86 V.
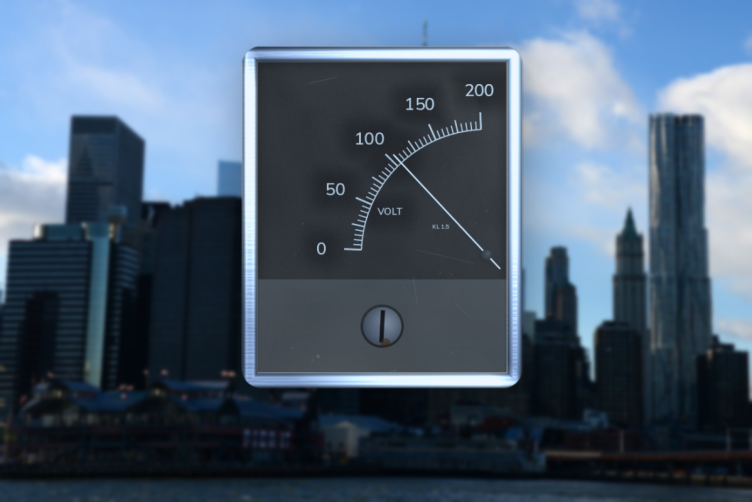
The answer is 105 V
